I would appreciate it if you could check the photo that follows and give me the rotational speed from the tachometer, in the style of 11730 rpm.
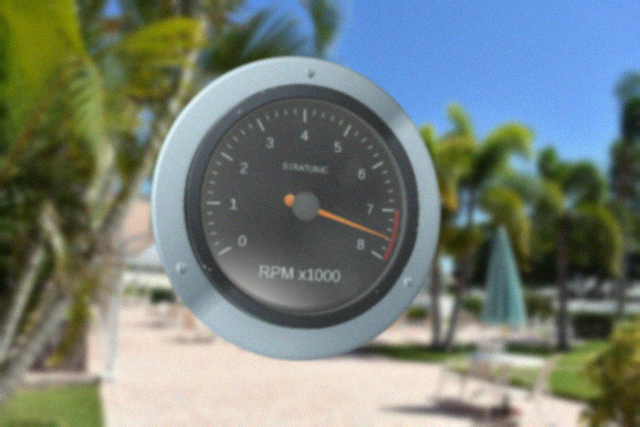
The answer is 7600 rpm
